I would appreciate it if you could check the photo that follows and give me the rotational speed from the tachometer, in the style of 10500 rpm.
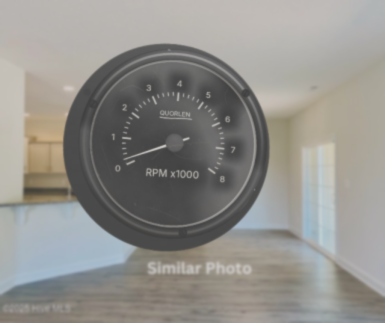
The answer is 200 rpm
